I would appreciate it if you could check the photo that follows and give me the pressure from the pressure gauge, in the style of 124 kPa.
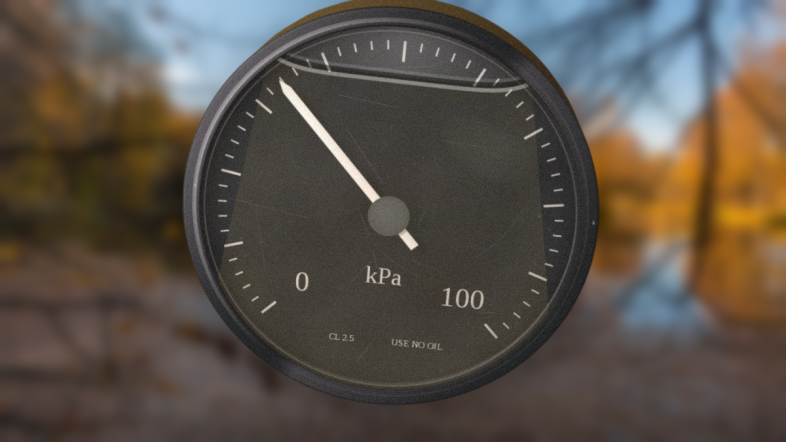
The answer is 34 kPa
